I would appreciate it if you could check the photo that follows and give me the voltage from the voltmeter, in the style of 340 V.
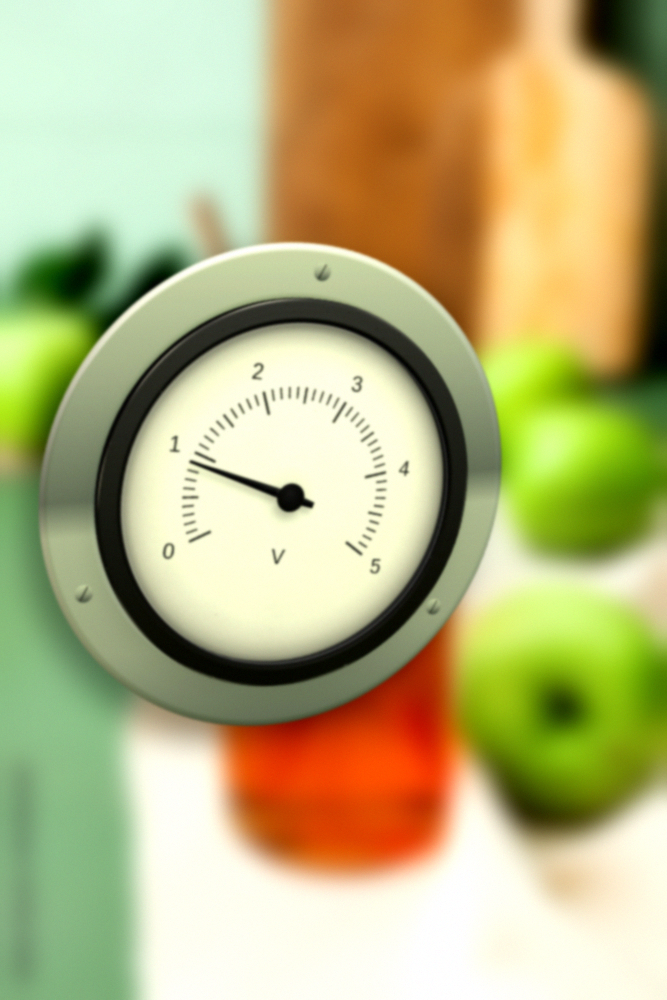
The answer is 0.9 V
